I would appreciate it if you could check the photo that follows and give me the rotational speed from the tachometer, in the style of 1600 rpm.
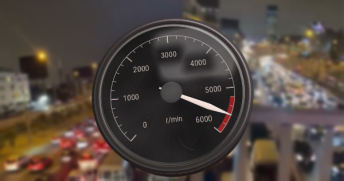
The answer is 5600 rpm
